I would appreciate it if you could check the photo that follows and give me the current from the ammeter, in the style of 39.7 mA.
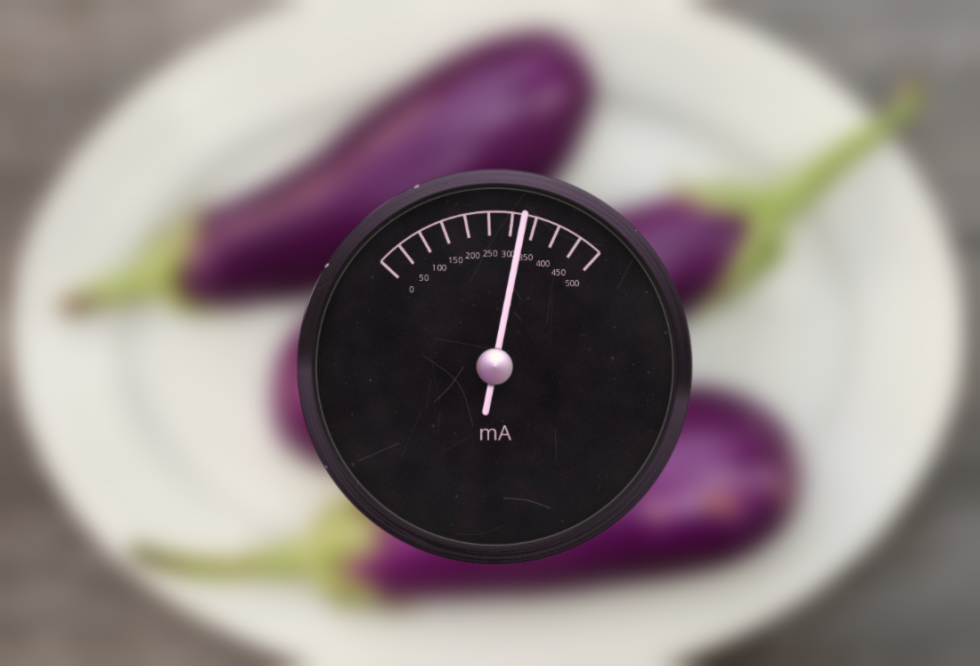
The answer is 325 mA
